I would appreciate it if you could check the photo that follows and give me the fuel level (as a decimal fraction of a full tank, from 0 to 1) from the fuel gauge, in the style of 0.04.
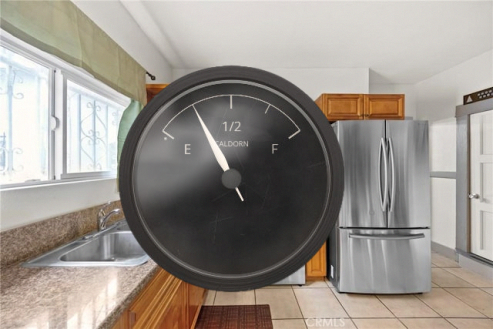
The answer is 0.25
